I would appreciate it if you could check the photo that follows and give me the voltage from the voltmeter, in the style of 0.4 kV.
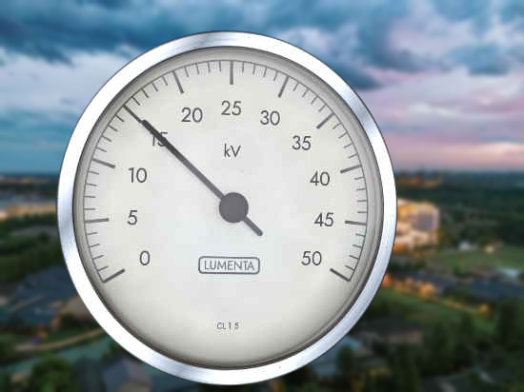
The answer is 15 kV
